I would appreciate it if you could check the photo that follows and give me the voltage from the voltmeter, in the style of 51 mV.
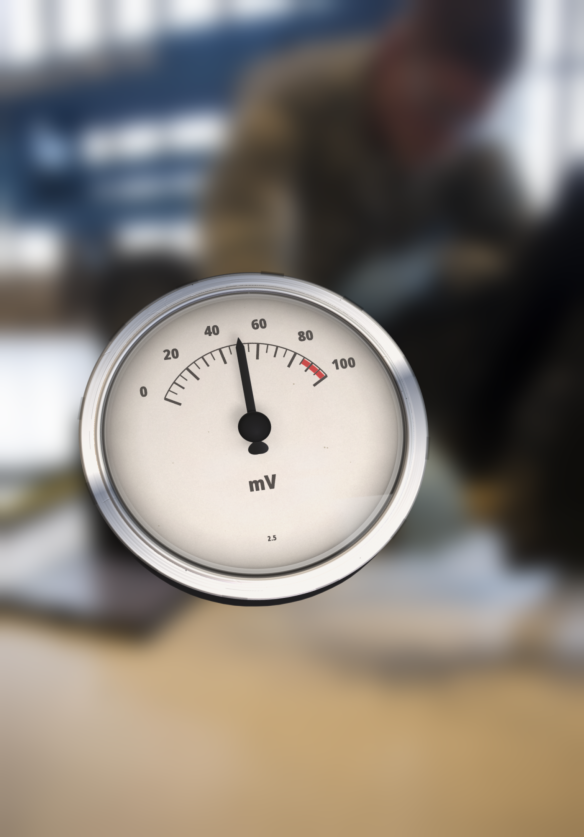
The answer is 50 mV
